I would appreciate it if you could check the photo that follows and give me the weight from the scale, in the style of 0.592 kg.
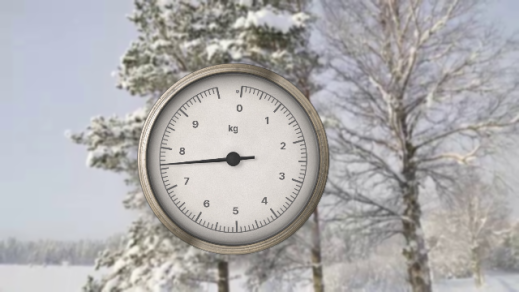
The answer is 7.6 kg
